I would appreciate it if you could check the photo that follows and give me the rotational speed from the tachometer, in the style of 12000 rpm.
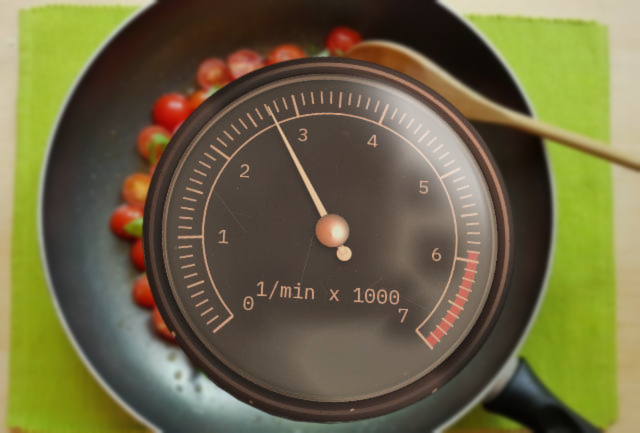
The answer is 2700 rpm
